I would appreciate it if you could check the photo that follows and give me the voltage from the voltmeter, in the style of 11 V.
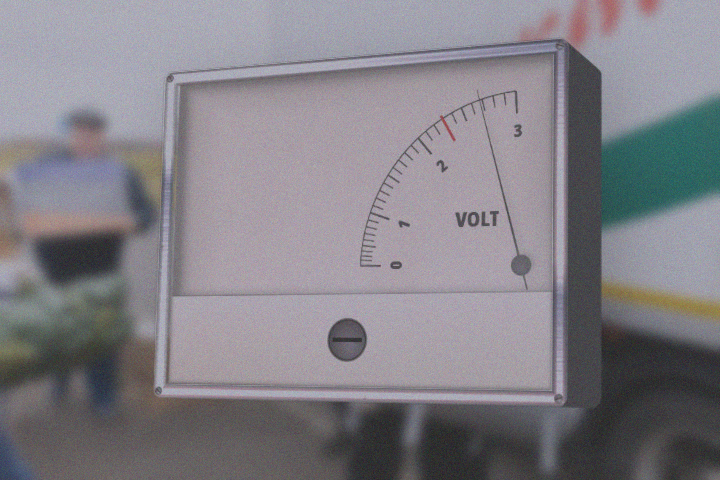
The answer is 2.7 V
